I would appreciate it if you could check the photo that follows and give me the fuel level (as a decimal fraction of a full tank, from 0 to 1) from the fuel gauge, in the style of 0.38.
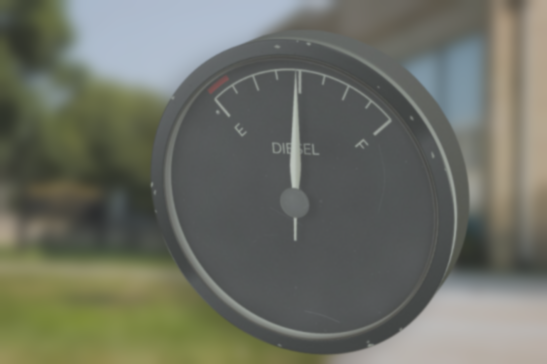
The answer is 0.5
